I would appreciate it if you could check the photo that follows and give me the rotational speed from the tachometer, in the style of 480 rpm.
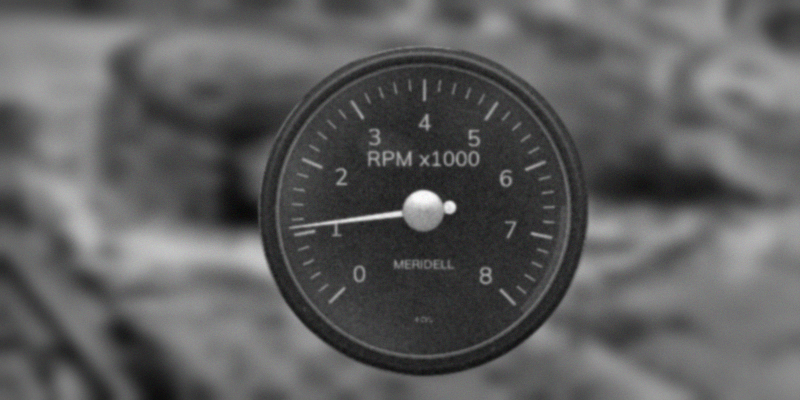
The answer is 1100 rpm
